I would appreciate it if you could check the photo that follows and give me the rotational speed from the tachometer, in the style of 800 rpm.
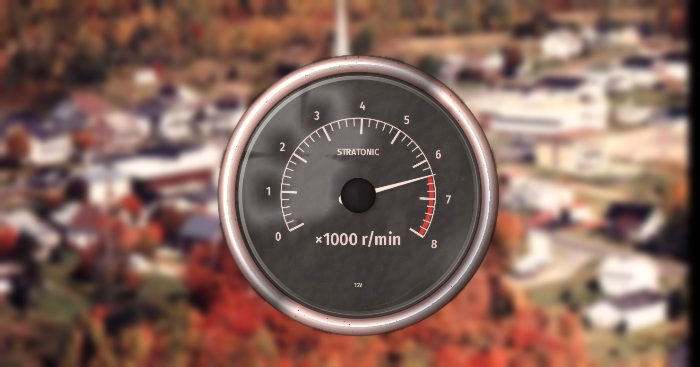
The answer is 6400 rpm
